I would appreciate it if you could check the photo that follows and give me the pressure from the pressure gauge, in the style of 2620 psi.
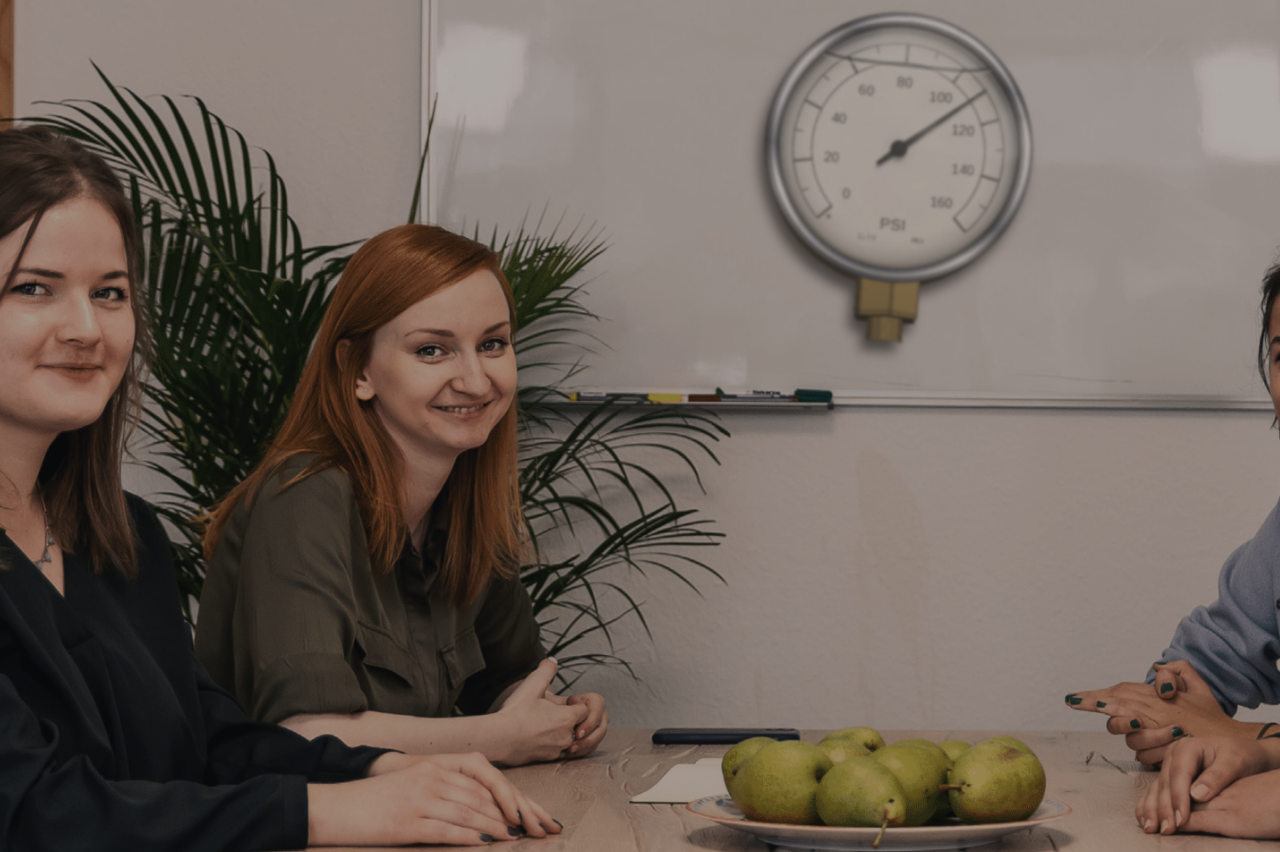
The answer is 110 psi
